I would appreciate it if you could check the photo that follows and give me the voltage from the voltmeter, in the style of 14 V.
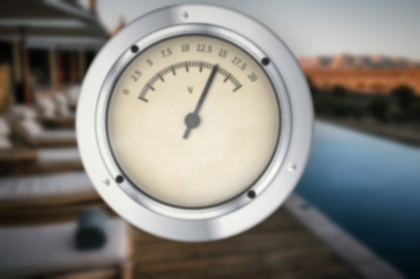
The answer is 15 V
